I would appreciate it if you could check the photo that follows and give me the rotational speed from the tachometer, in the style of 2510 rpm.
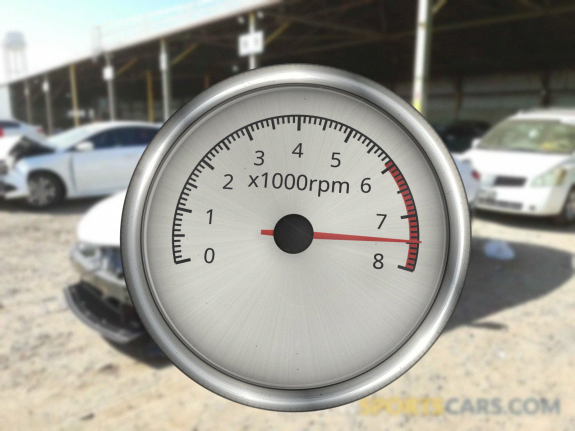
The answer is 7500 rpm
